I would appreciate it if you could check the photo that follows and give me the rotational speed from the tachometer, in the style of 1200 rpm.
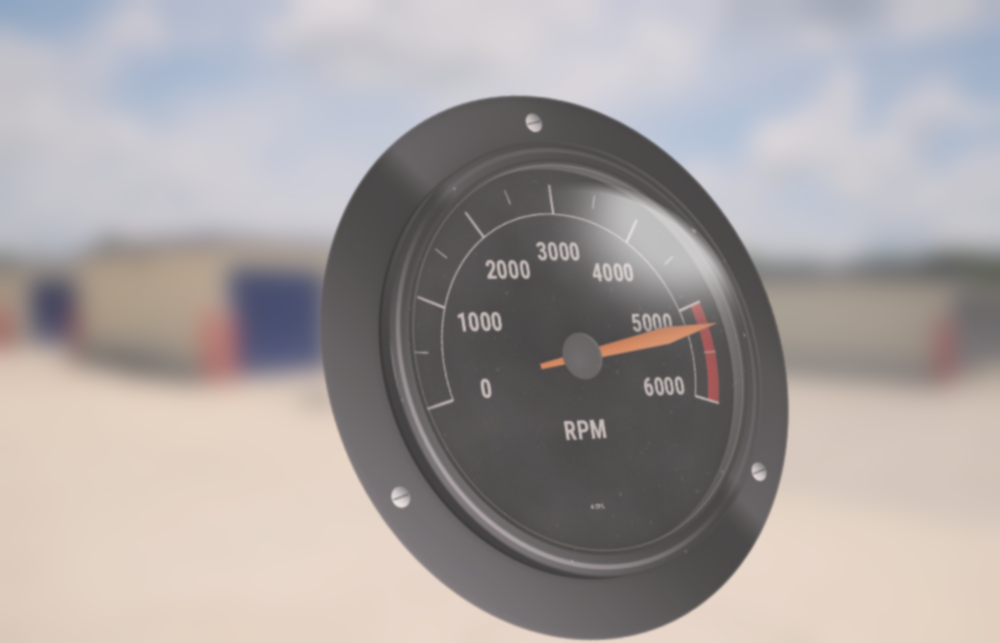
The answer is 5250 rpm
